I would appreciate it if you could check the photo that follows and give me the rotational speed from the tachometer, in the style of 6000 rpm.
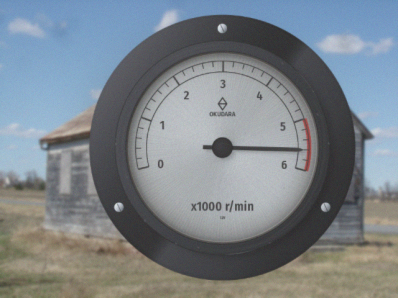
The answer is 5600 rpm
